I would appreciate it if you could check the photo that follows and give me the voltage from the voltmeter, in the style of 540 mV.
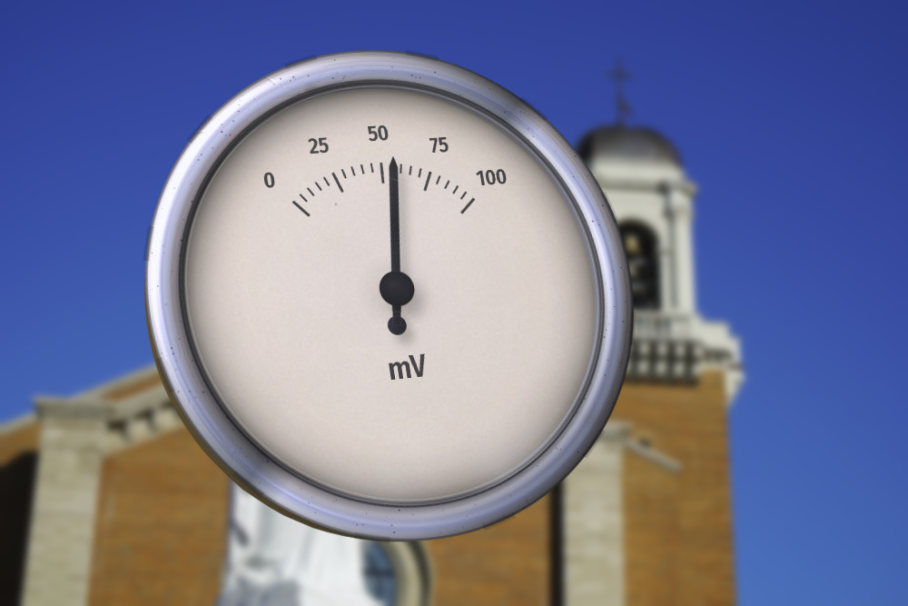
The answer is 55 mV
